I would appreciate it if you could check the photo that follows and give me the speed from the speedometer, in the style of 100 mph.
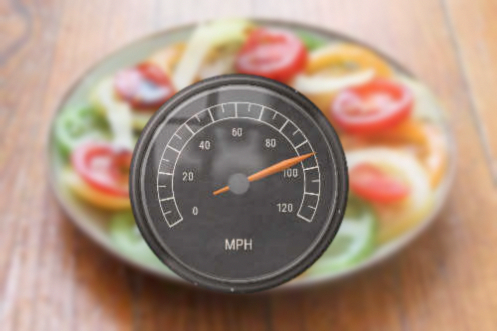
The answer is 95 mph
